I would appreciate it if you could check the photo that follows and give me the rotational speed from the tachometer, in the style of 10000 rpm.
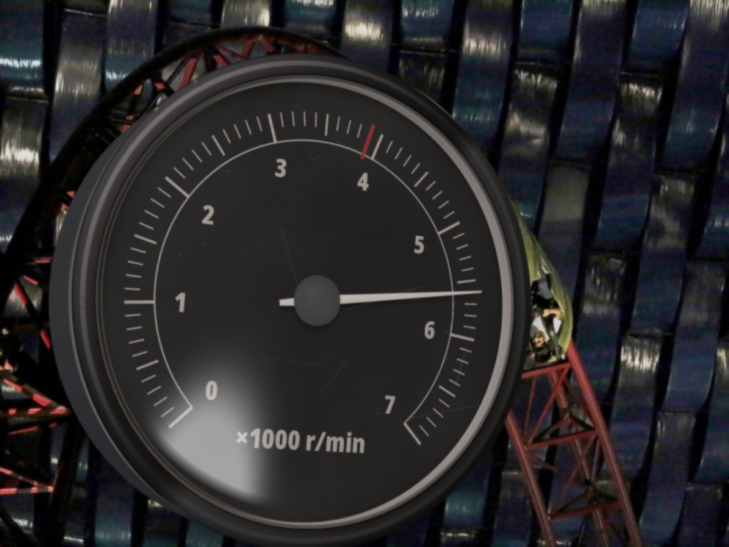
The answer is 5600 rpm
